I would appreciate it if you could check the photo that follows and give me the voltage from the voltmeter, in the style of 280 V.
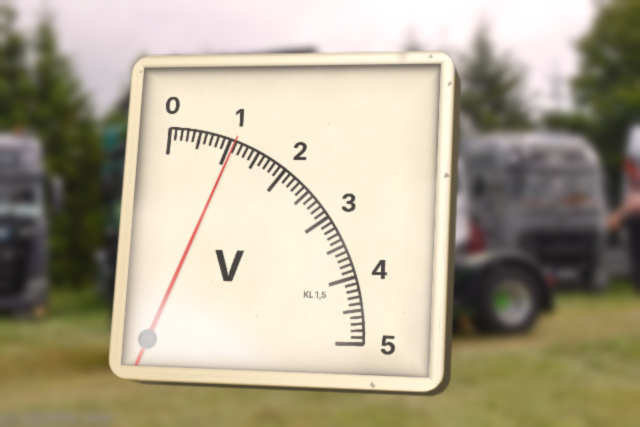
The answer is 1.1 V
